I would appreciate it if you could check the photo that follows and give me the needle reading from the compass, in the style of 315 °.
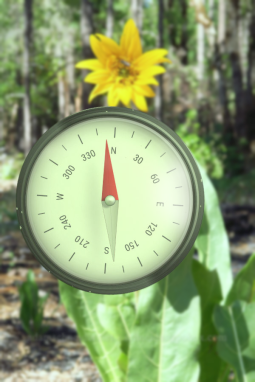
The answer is 352.5 °
